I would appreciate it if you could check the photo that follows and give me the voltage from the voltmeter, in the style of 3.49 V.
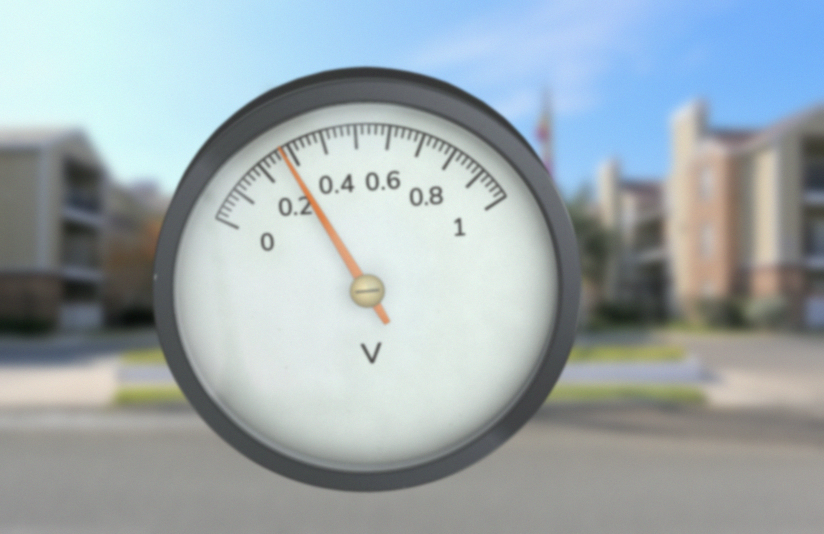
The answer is 0.28 V
